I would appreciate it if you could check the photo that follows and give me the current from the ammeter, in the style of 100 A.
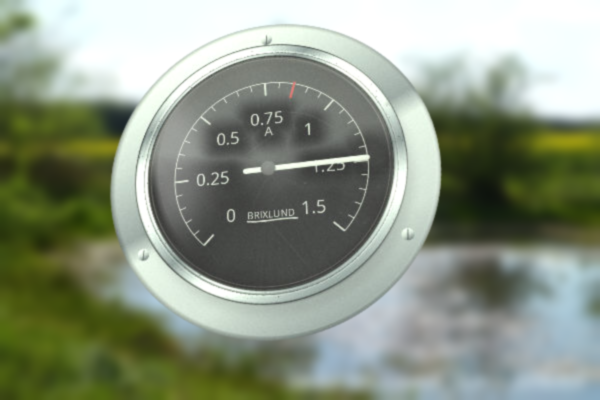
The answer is 1.25 A
